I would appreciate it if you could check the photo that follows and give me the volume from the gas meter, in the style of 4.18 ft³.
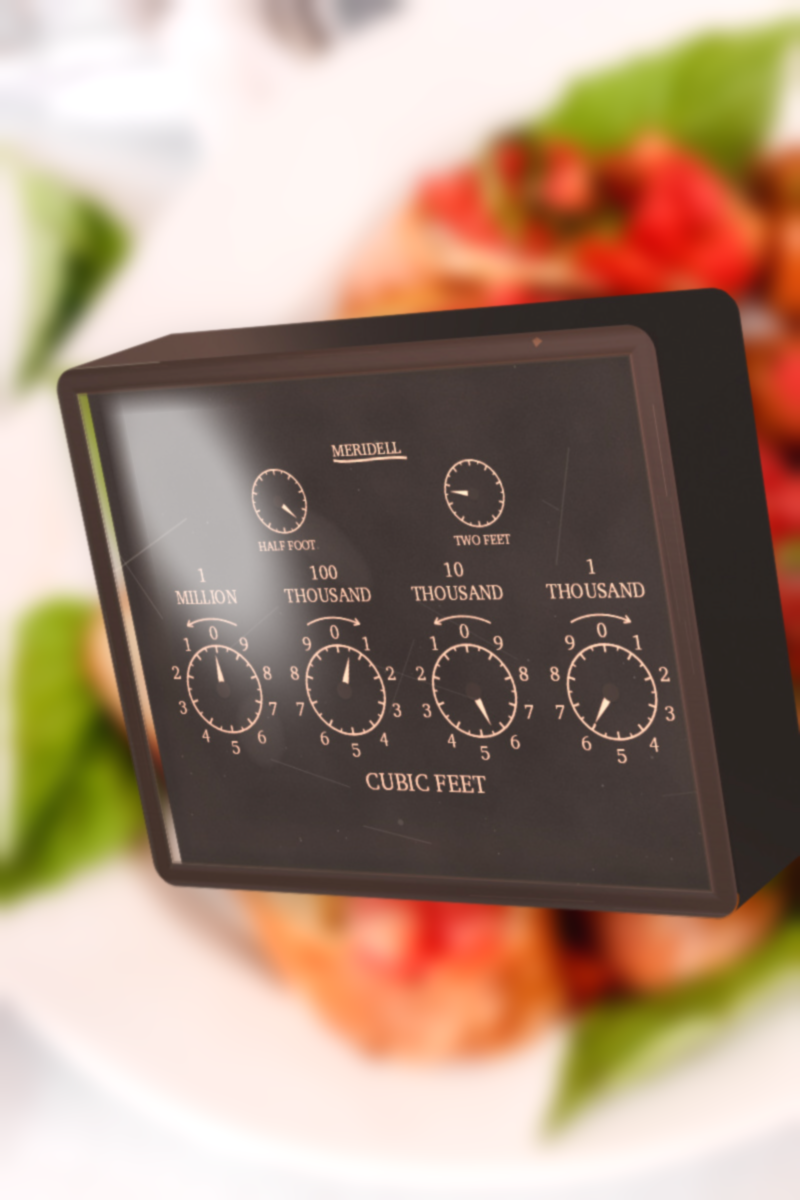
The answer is 5600 ft³
